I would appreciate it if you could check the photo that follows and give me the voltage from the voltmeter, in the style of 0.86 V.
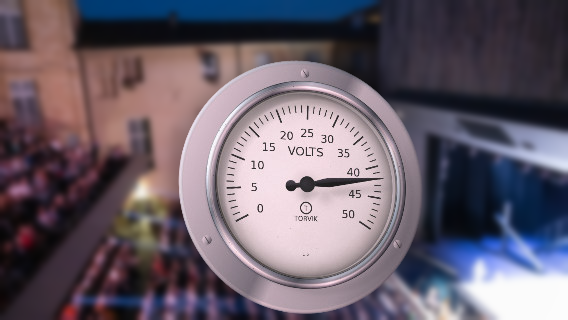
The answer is 42 V
